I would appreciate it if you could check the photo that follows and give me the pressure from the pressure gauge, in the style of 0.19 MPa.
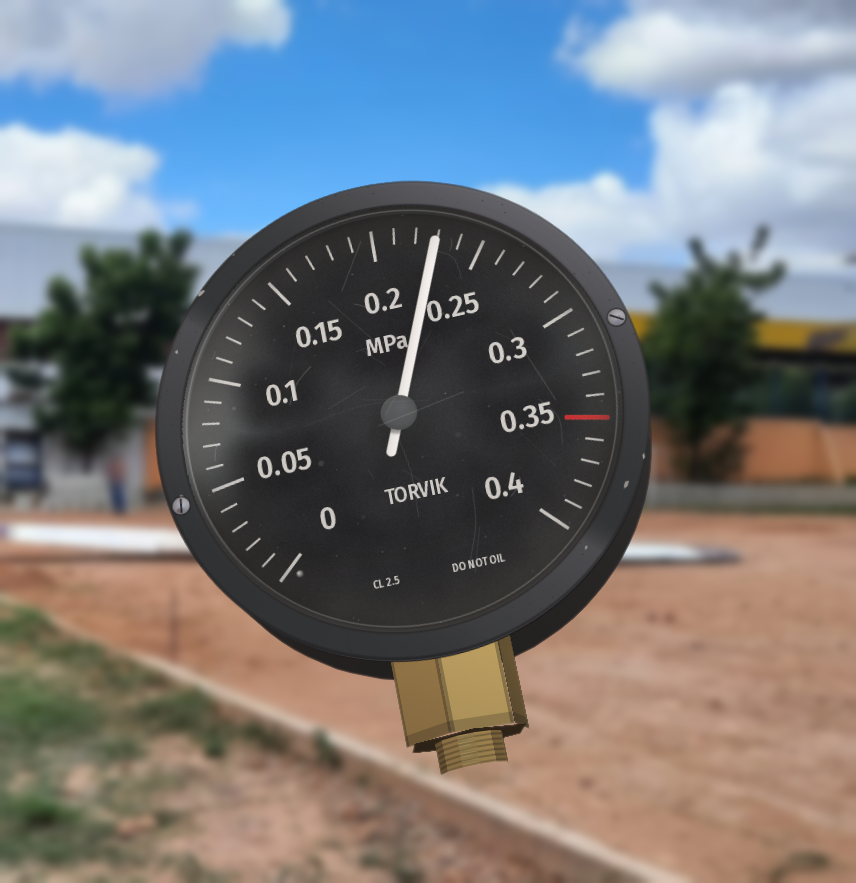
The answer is 0.23 MPa
